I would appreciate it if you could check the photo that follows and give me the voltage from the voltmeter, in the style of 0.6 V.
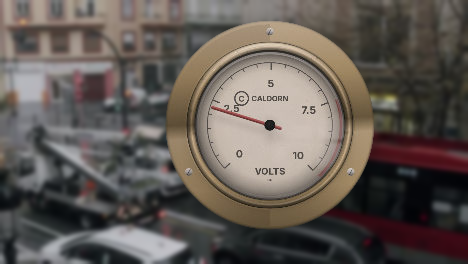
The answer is 2.25 V
